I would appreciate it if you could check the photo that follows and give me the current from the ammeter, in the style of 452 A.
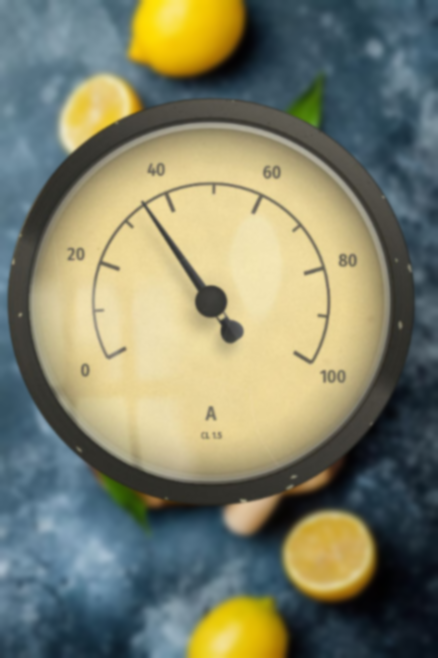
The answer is 35 A
